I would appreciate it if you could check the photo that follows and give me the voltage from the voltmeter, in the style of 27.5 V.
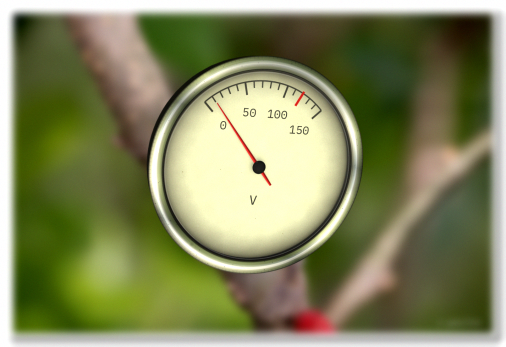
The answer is 10 V
